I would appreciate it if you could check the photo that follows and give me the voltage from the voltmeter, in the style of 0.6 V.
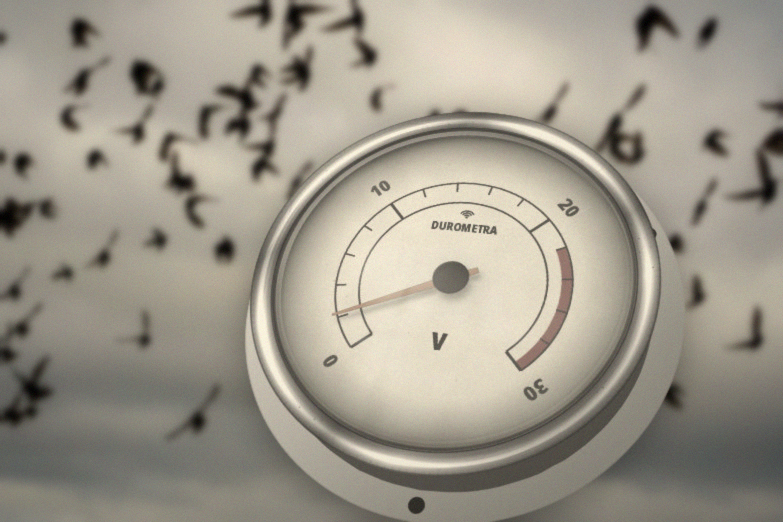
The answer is 2 V
